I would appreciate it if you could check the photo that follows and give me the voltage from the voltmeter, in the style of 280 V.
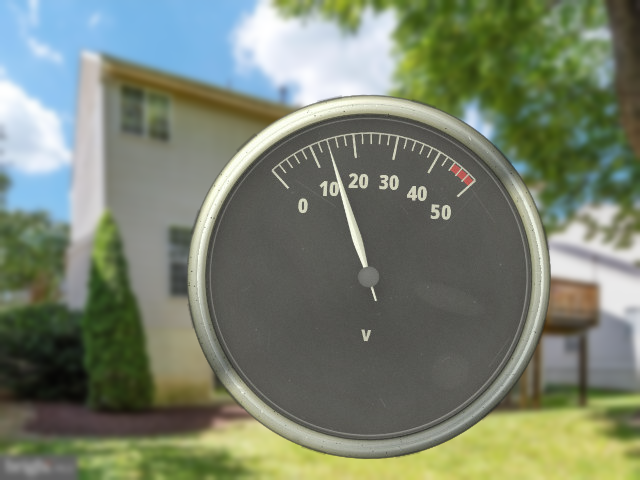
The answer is 14 V
